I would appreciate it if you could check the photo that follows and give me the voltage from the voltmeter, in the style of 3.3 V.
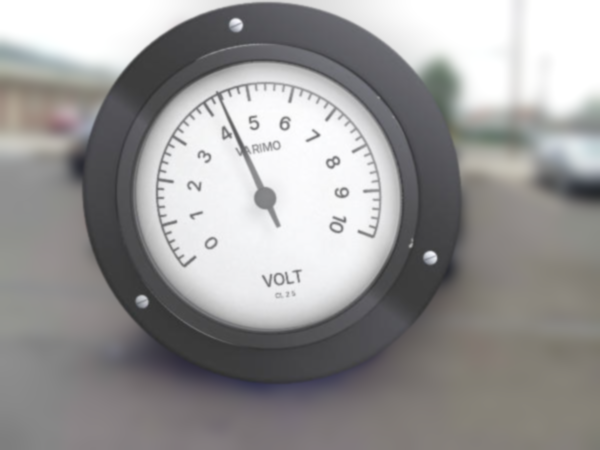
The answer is 4.4 V
